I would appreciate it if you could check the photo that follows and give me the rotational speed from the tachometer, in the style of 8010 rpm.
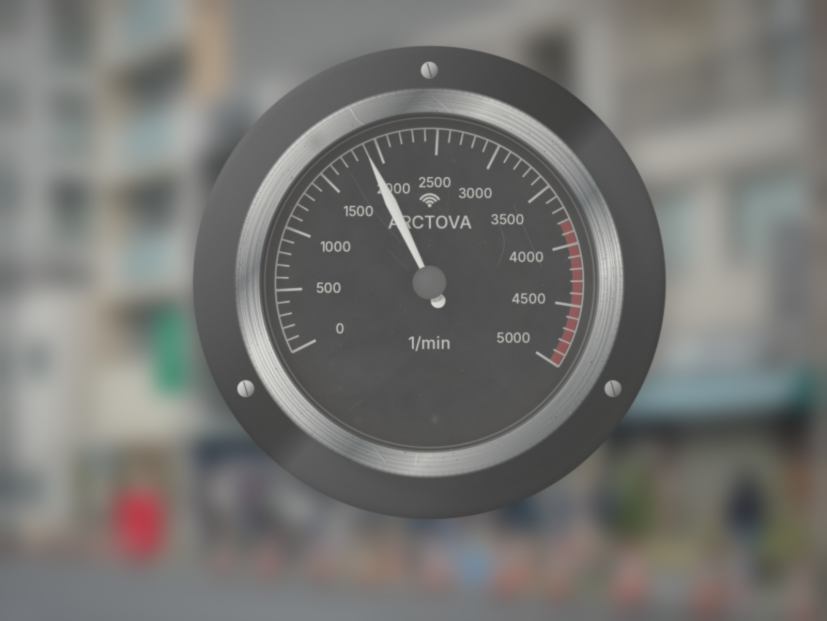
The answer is 1900 rpm
